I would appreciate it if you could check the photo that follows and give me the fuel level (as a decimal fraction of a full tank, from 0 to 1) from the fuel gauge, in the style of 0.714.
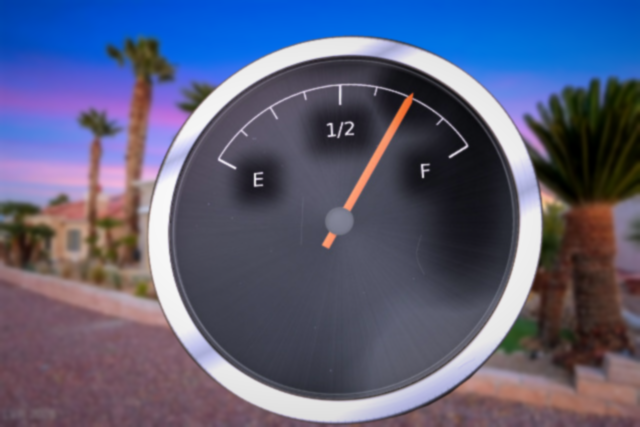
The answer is 0.75
